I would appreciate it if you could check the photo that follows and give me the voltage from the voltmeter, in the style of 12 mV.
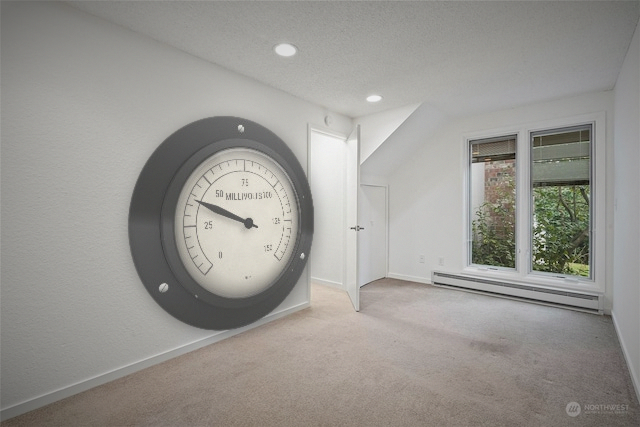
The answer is 37.5 mV
